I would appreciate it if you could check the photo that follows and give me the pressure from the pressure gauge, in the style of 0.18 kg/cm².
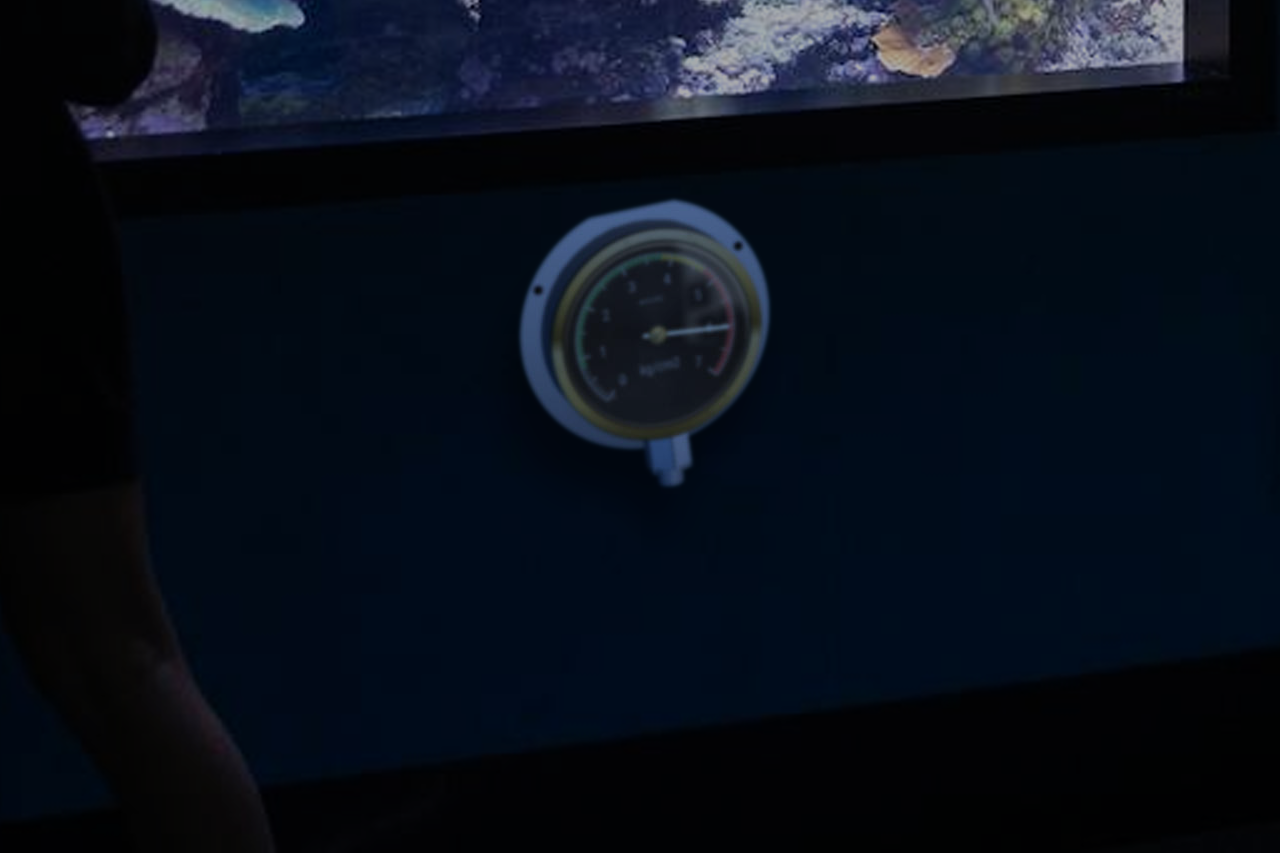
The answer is 6 kg/cm²
